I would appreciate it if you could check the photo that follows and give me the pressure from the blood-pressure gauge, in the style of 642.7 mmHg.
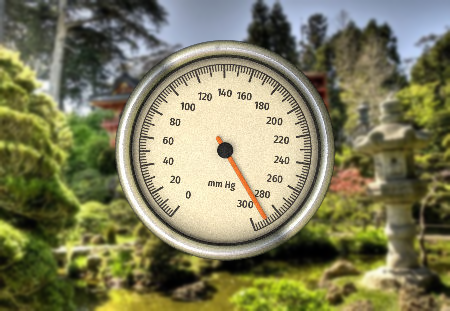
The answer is 290 mmHg
